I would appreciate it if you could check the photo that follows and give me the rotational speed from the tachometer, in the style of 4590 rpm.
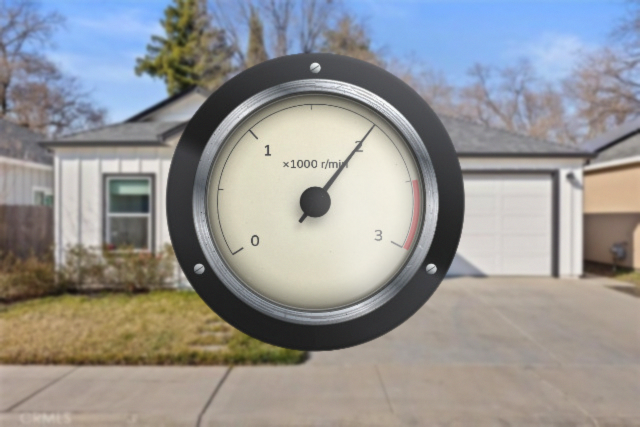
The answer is 2000 rpm
